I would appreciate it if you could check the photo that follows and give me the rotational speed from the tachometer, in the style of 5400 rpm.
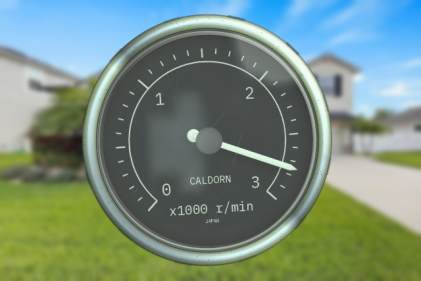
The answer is 2750 rpm
